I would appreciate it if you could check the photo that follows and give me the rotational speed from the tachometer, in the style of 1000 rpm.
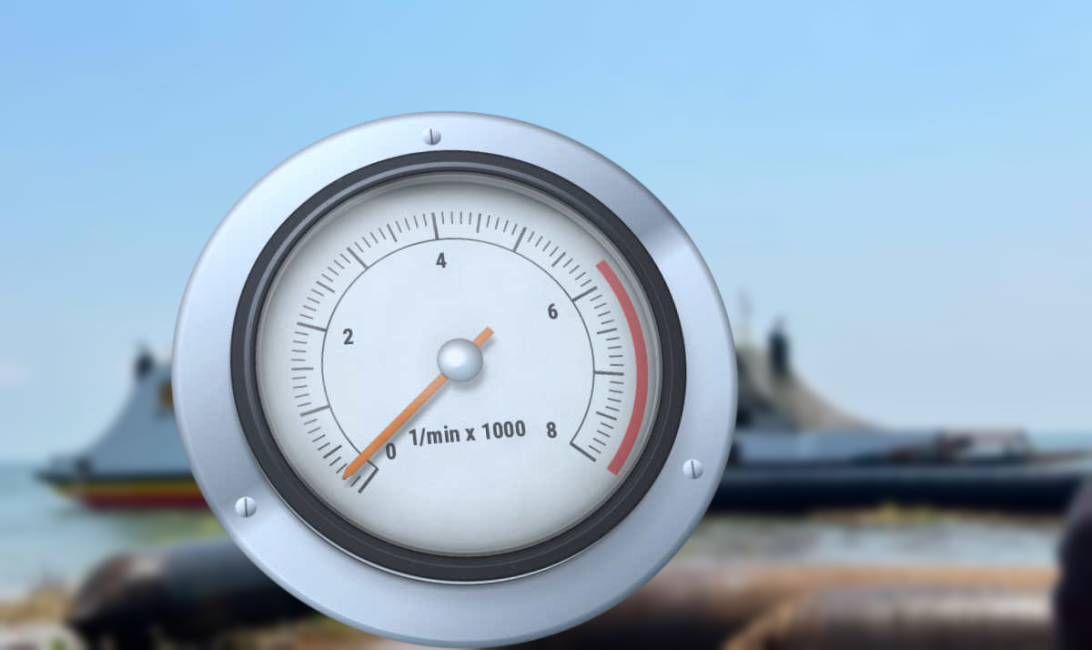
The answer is 200 rpm
